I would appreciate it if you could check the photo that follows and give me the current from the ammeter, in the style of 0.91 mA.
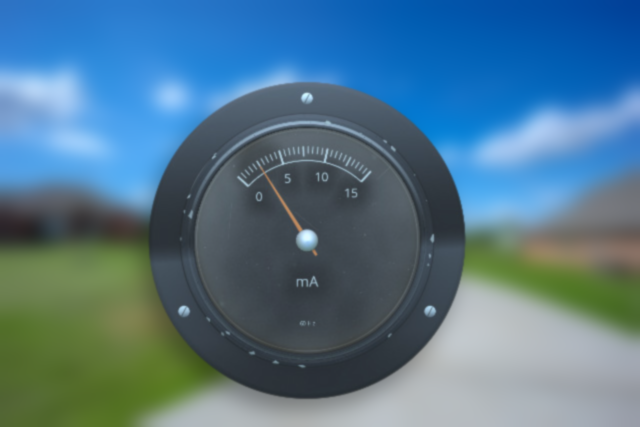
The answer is 2.5 mA
